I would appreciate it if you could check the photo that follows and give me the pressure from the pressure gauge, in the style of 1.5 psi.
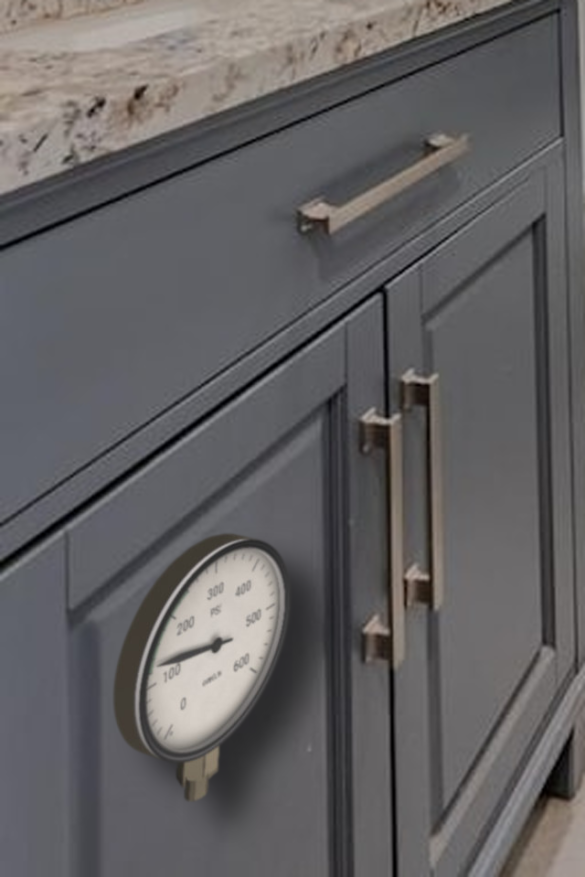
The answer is 130 psi
